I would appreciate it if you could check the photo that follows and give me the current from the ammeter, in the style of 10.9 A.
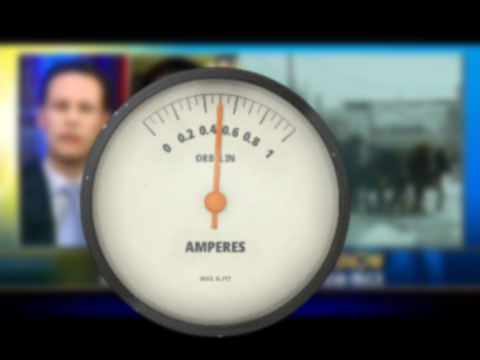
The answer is 0.5 A
